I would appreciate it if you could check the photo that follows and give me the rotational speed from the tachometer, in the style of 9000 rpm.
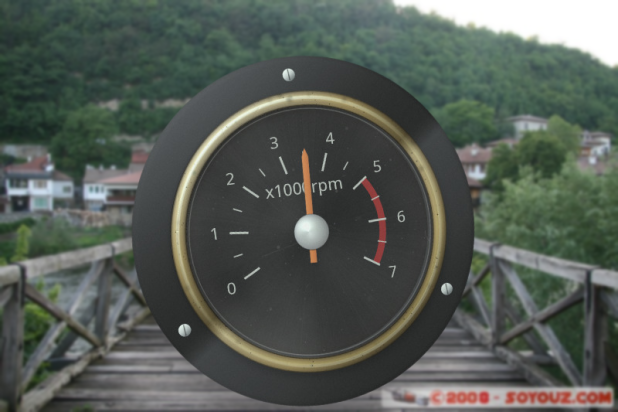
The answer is 3500 rpm
